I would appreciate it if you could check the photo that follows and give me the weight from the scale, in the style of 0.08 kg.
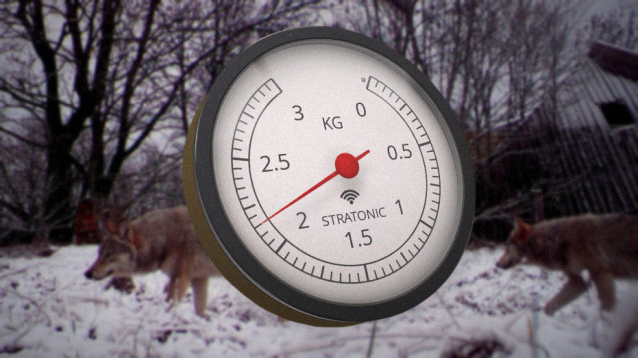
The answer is 2.15 kg
